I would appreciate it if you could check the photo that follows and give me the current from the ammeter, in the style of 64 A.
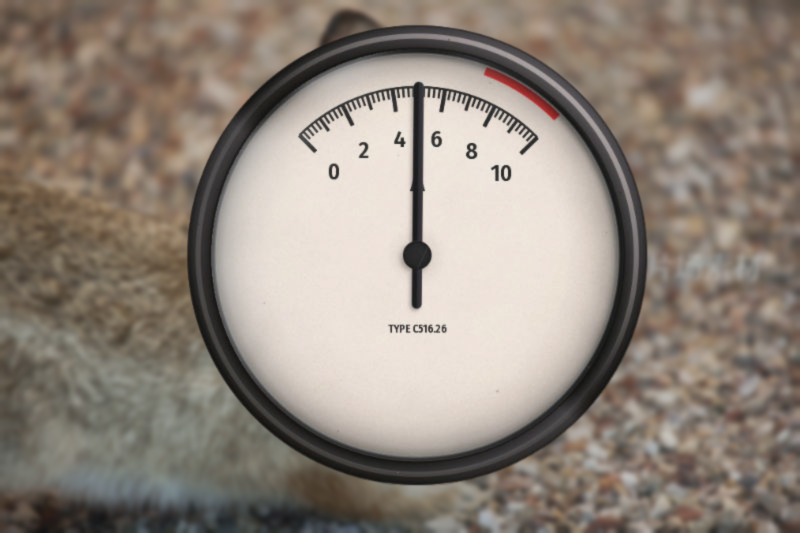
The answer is 5 A
